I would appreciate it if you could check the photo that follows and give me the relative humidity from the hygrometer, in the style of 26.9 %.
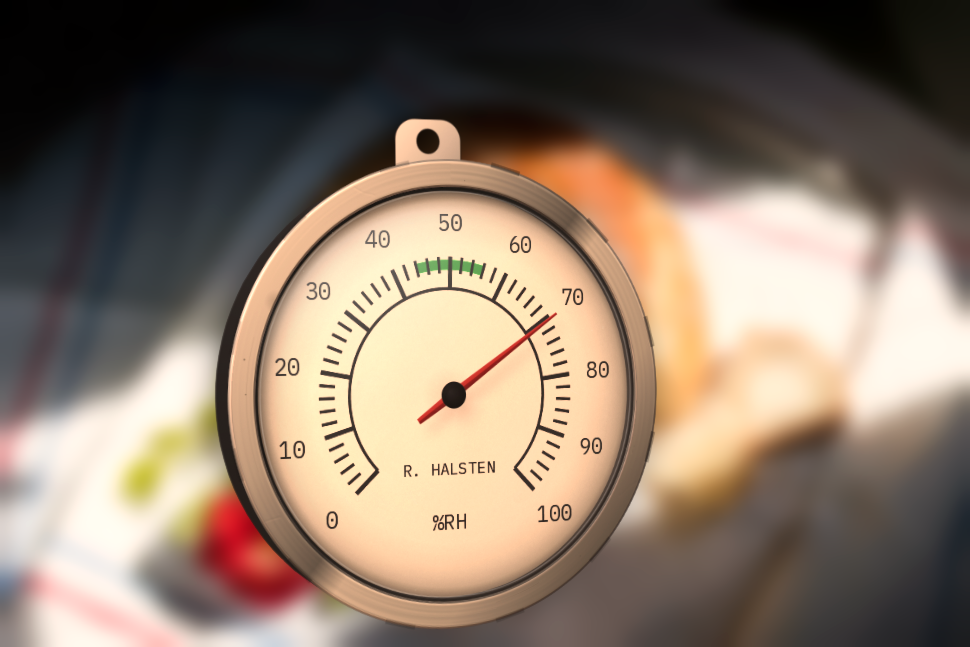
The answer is 70 %
